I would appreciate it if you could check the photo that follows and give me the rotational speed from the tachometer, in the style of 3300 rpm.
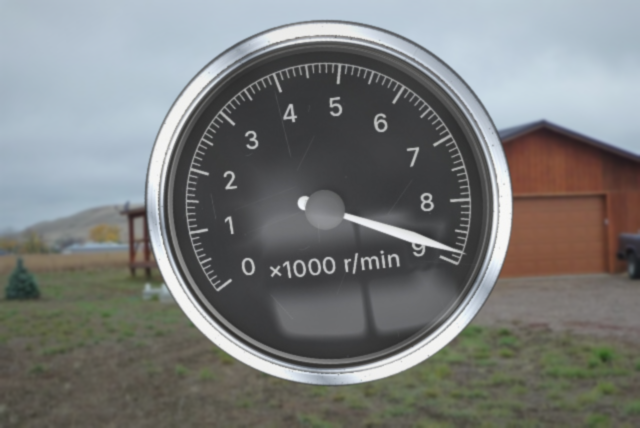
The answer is 8800 rpm
